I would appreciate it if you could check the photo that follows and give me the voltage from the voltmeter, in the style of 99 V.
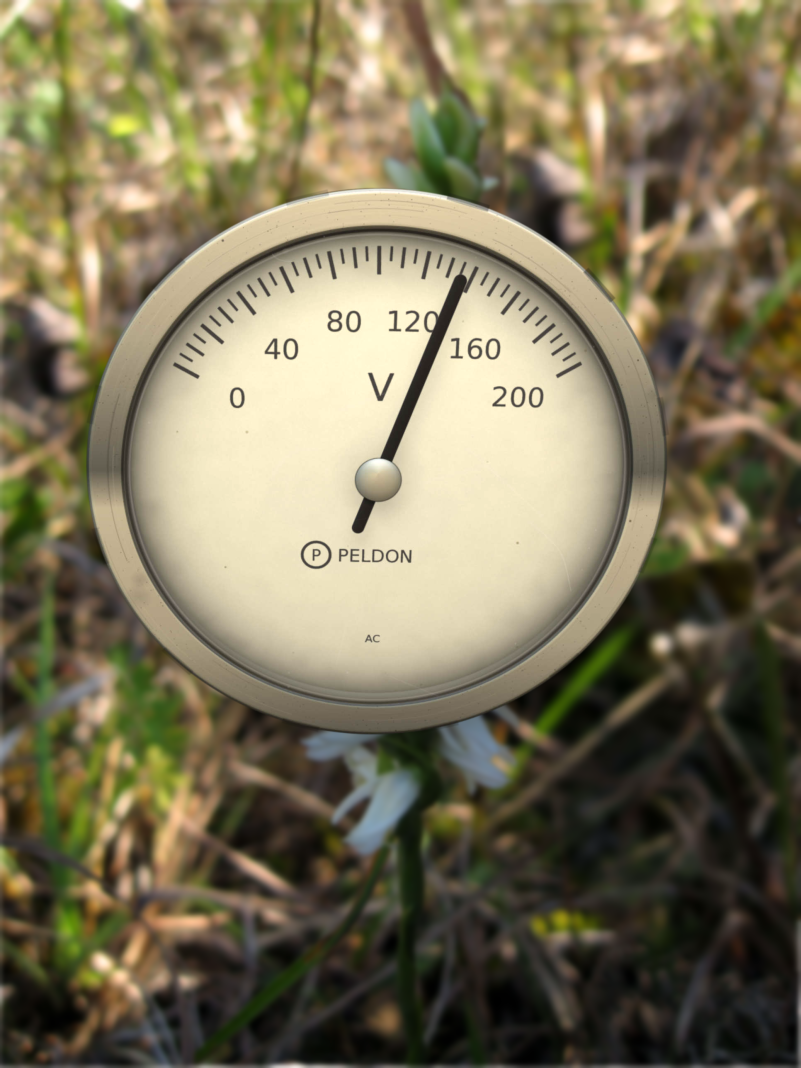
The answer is 135 V
